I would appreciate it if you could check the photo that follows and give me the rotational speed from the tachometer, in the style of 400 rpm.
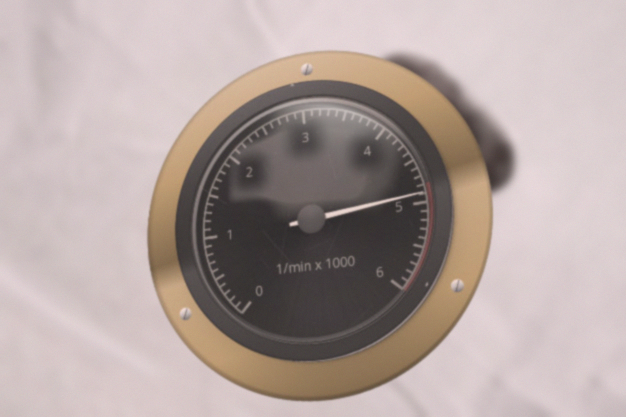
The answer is 4900 rpm
